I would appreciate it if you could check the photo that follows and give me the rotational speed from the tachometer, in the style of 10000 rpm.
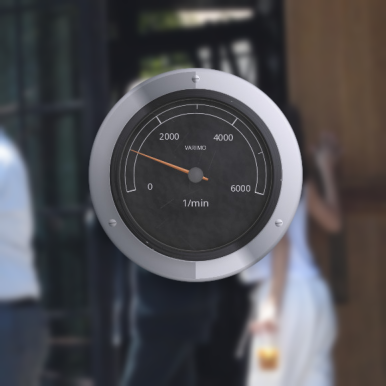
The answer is 1000 rpm
